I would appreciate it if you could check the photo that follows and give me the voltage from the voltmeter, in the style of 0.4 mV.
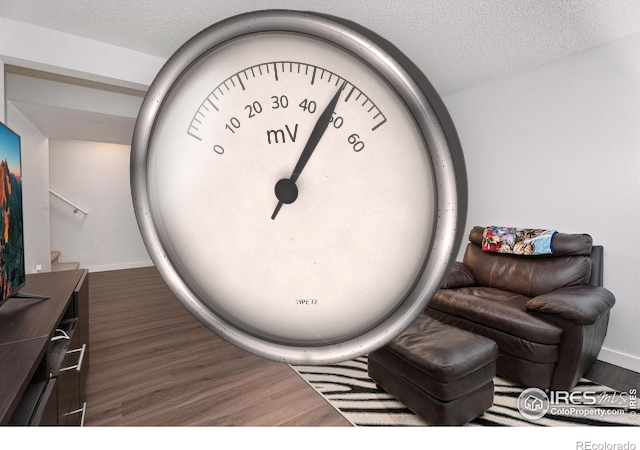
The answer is 48 mV
